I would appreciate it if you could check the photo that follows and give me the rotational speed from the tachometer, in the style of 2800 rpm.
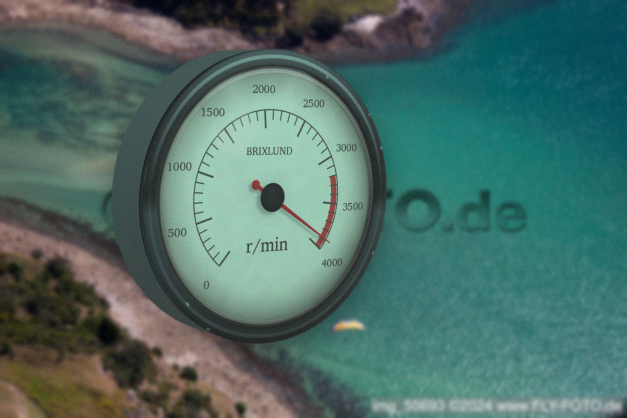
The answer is 3900 rpm
